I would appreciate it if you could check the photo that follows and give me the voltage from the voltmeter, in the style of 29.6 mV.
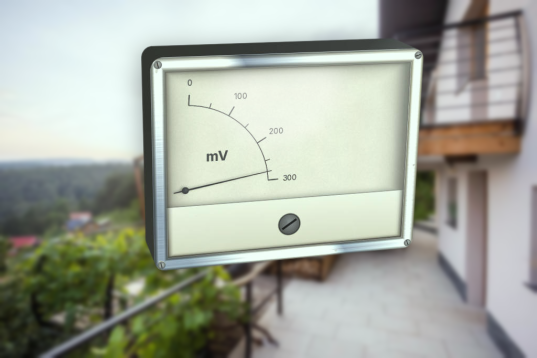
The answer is 275 mV
